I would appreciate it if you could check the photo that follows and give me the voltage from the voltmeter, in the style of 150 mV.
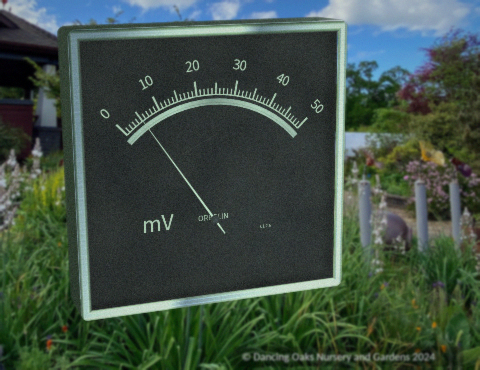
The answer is 5 mV
